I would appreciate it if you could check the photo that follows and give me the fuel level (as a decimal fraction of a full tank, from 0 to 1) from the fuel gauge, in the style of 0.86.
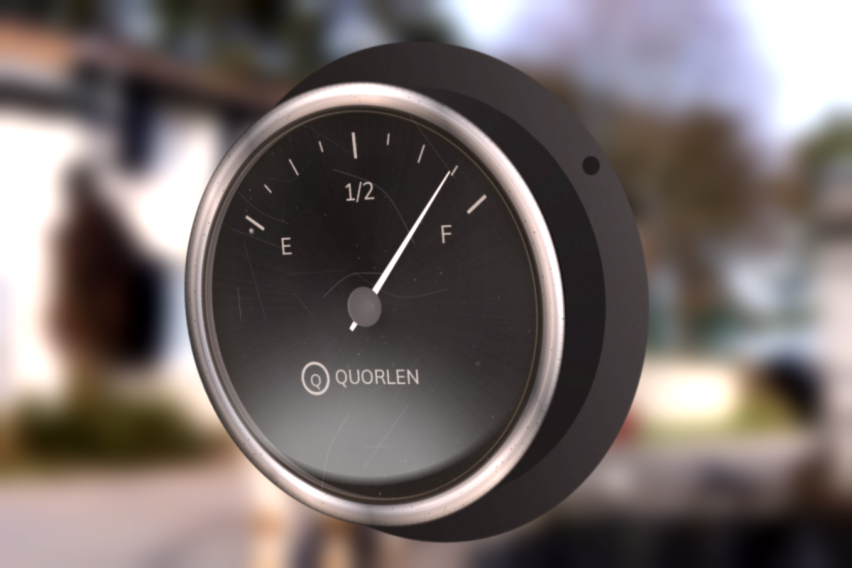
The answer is 0.875
